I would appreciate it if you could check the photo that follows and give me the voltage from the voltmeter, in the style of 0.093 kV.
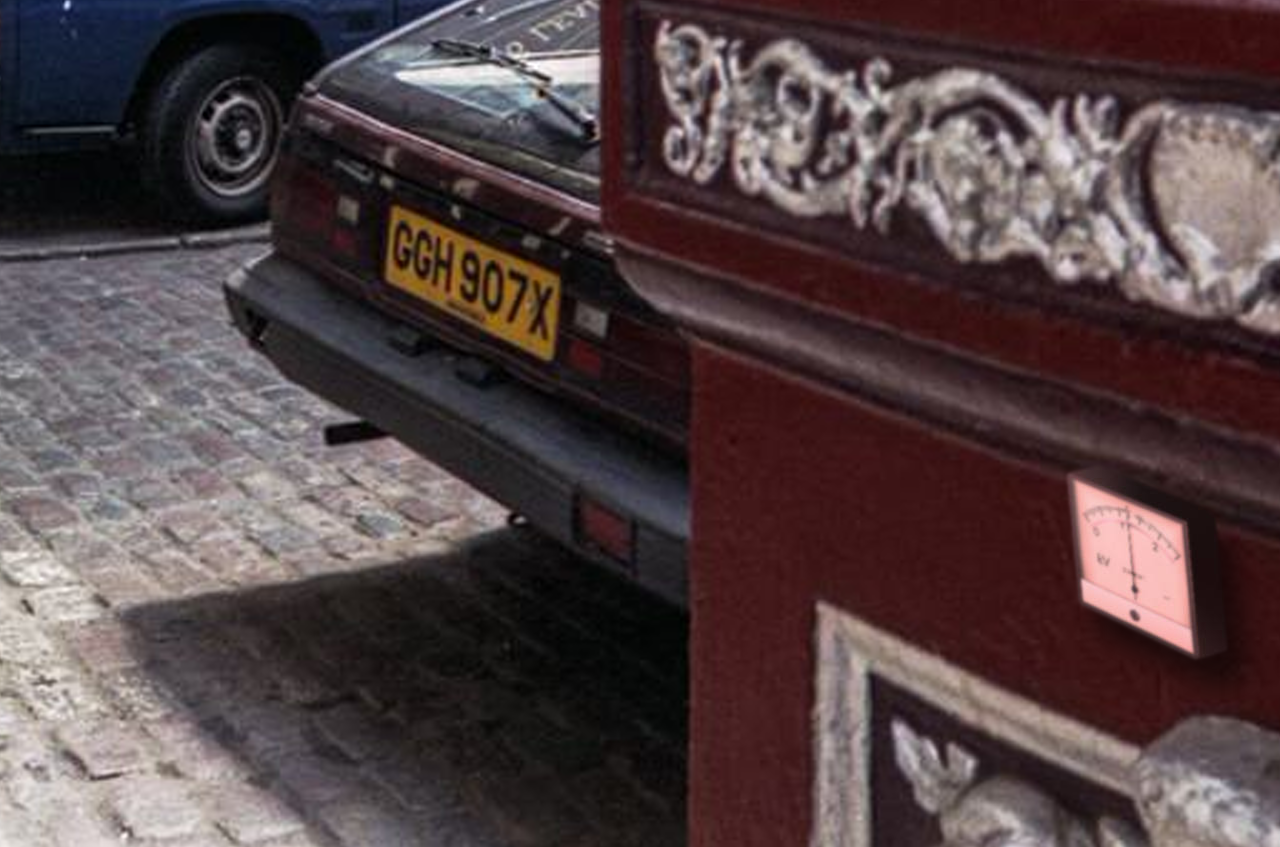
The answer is 1.25 kV
